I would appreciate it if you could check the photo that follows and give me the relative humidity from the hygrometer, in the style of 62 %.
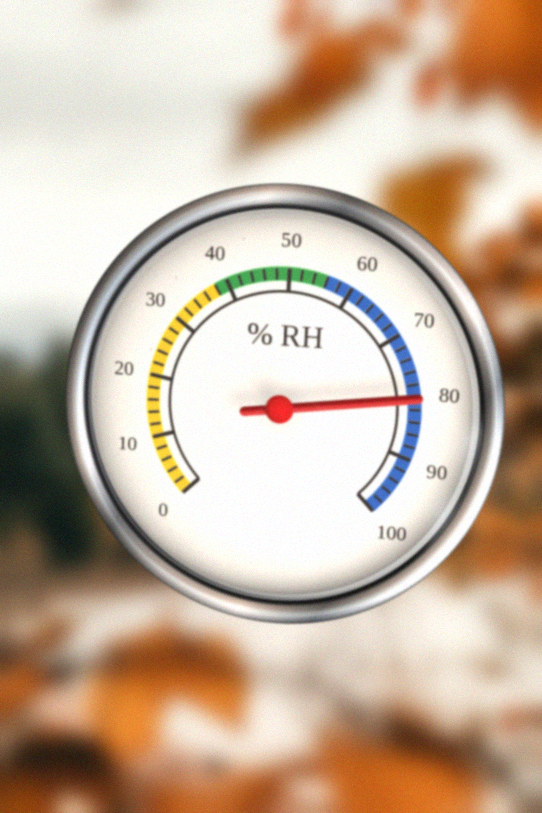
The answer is 80 %
